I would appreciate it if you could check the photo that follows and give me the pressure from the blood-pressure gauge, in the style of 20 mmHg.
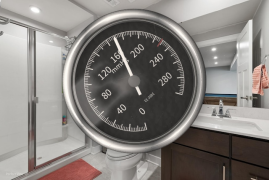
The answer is 170 mmHg
